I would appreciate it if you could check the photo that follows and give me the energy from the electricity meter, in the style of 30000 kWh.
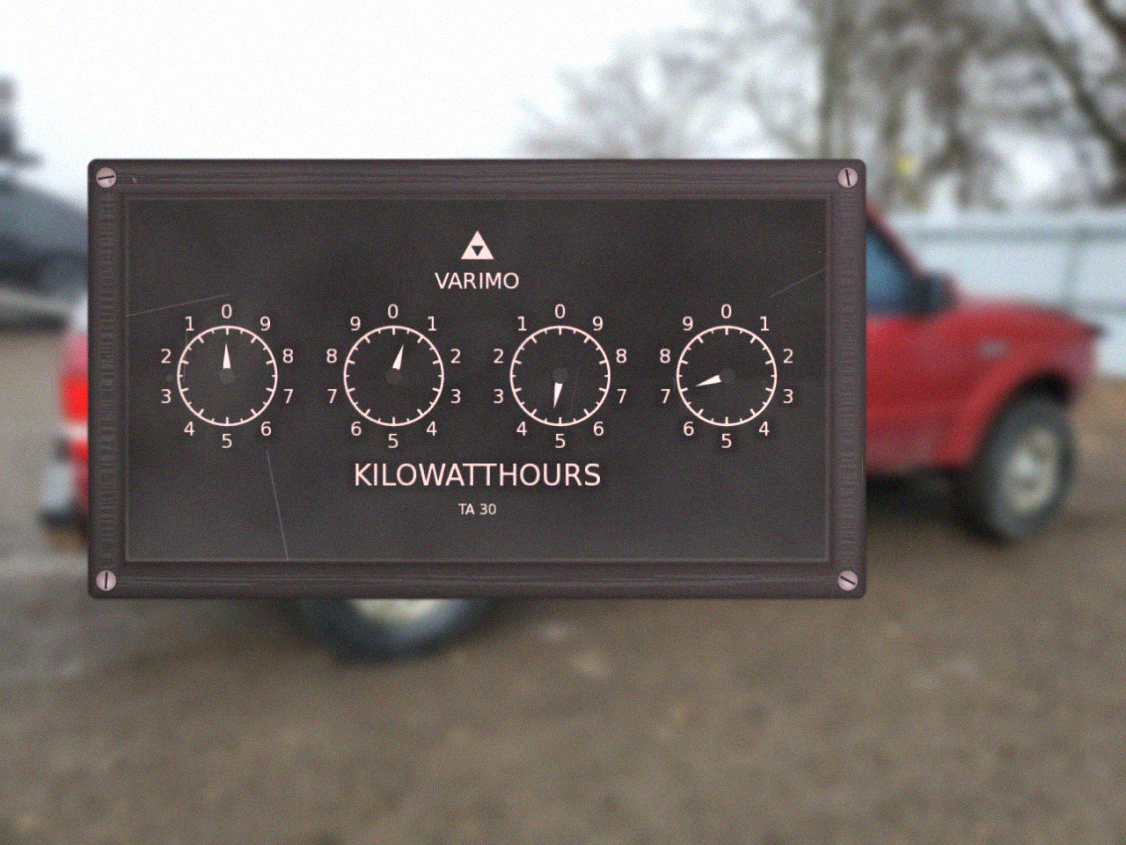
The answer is 47 kWh
